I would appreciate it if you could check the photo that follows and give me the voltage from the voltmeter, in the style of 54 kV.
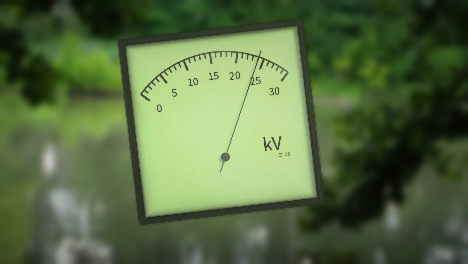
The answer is 24 kV
